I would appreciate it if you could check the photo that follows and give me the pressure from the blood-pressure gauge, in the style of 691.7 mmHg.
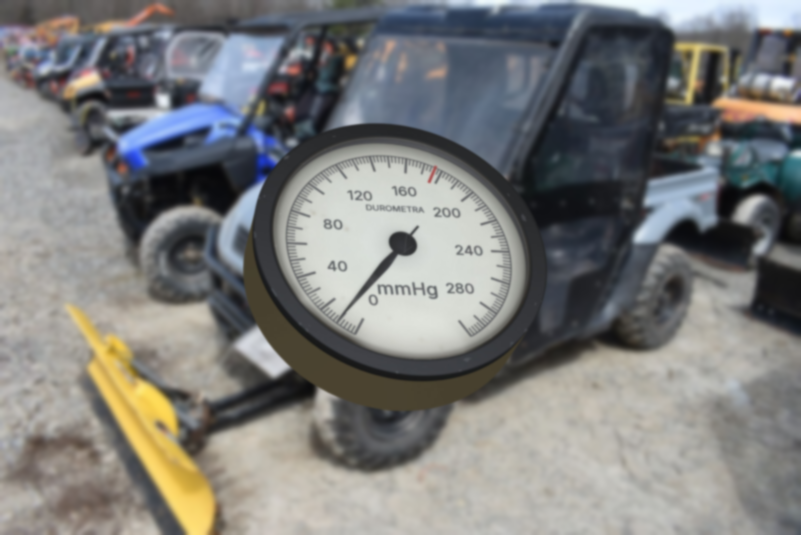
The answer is 10 mmHg
